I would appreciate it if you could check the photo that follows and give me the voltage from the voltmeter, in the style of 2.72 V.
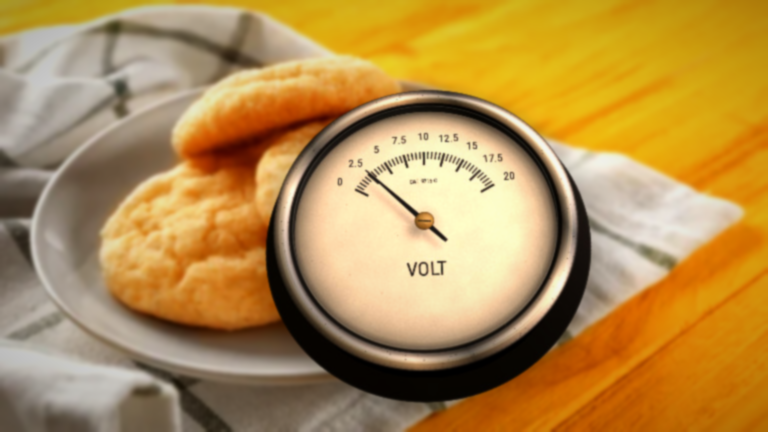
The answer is 2.5 V
